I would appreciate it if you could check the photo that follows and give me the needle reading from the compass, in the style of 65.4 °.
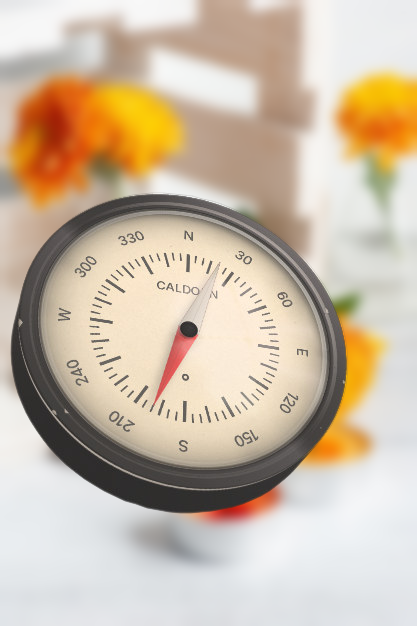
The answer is 200 °
